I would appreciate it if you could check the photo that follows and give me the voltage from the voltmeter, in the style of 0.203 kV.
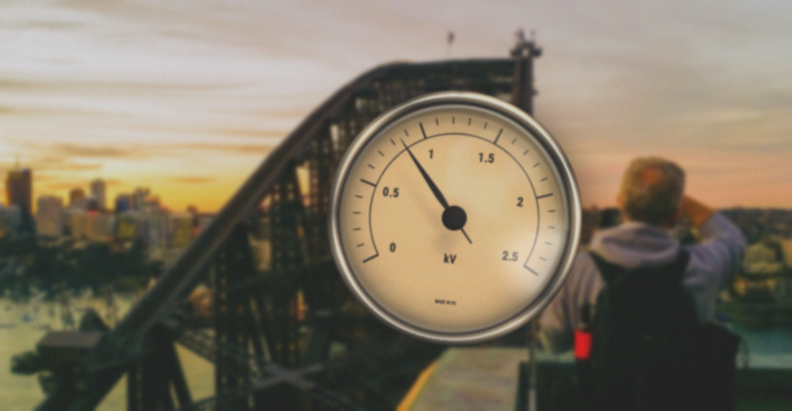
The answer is 0.85 kV
